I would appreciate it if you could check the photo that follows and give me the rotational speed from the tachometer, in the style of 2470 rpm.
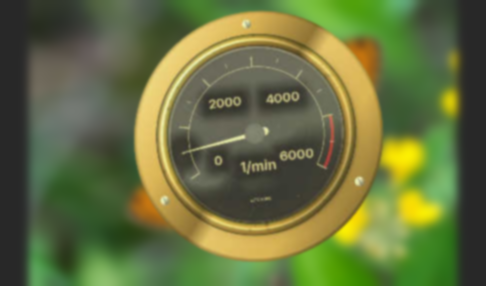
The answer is 500 rpm
